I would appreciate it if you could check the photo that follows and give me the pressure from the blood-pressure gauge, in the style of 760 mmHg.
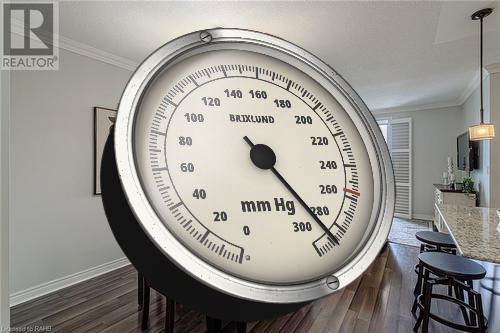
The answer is 290 mmHg
